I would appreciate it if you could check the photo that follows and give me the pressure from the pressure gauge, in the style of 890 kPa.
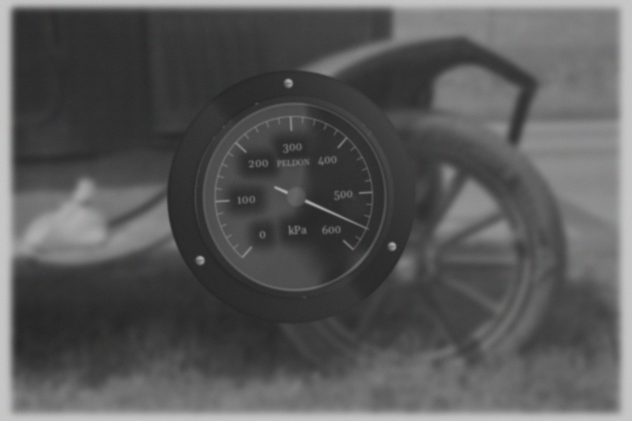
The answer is 560 kPa
